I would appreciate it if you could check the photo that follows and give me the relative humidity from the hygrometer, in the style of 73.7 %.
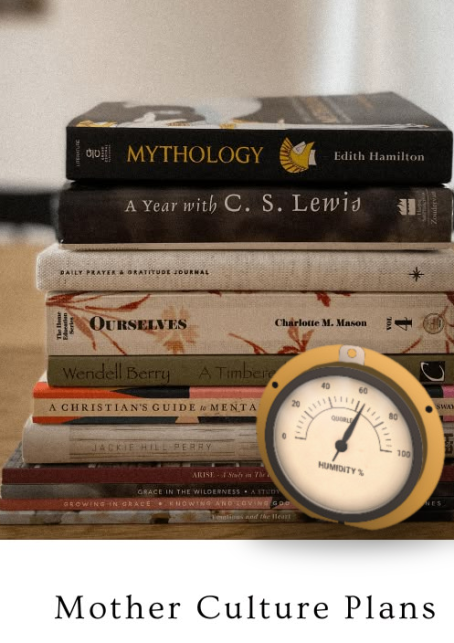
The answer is 64 %
